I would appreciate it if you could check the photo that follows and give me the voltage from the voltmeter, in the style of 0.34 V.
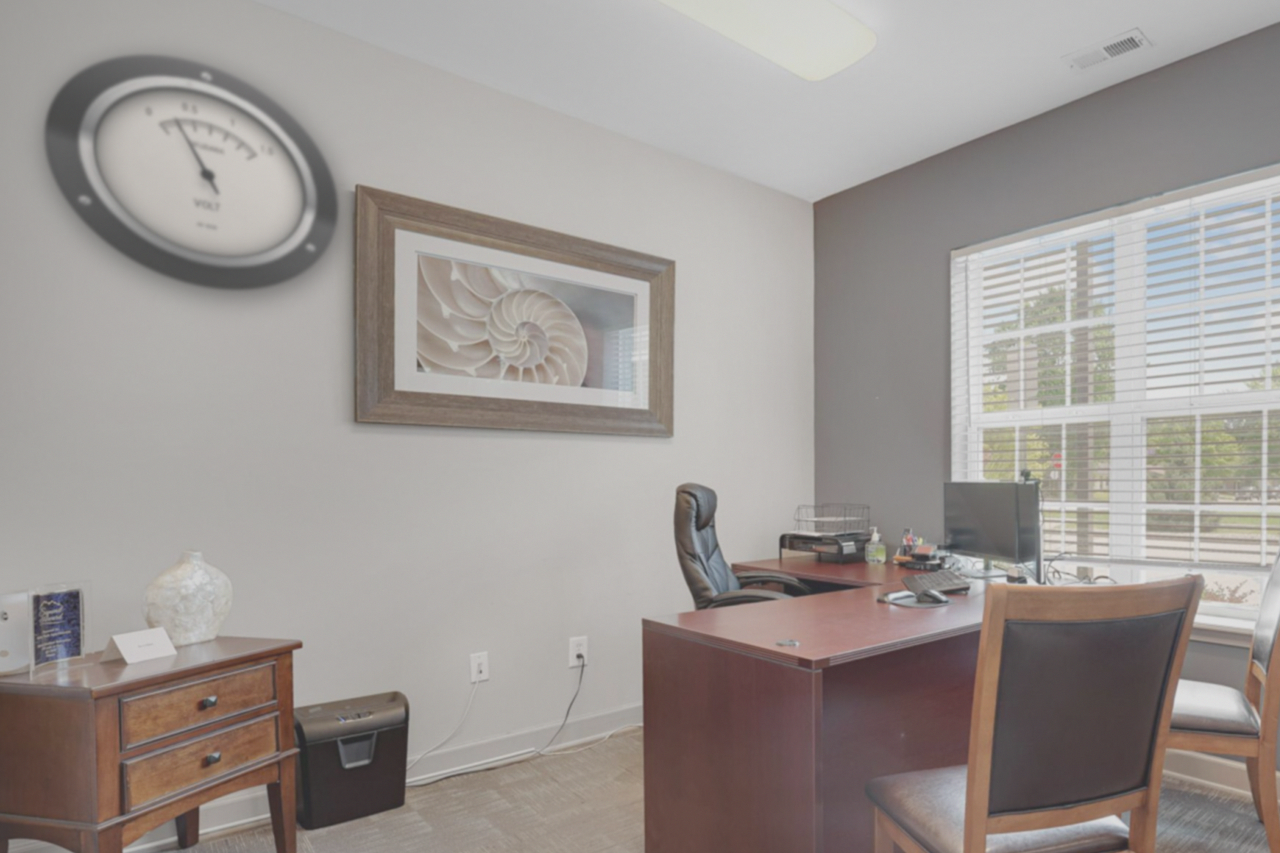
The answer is 0.25 V
